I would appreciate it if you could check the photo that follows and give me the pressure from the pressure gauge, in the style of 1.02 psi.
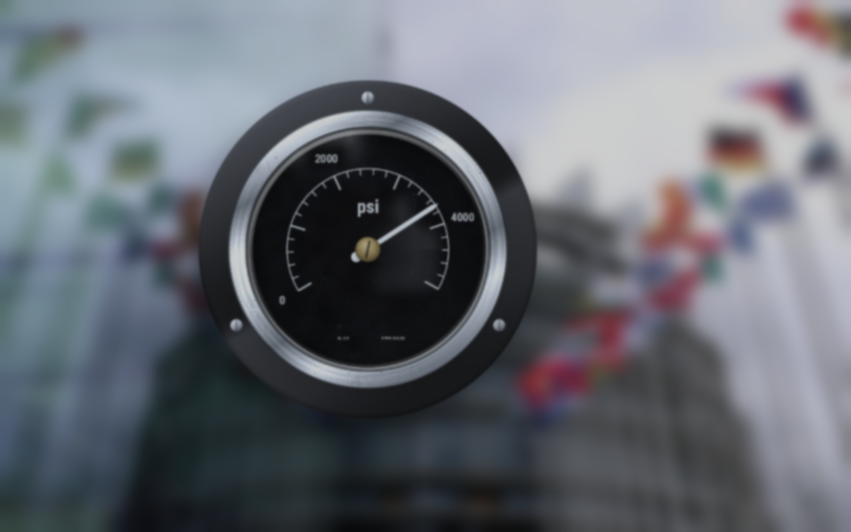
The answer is 3700 psi
